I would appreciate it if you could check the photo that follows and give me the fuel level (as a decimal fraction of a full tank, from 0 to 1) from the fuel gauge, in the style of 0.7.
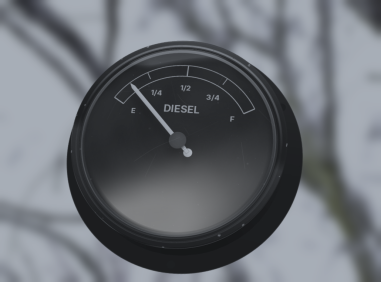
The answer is 0.125
